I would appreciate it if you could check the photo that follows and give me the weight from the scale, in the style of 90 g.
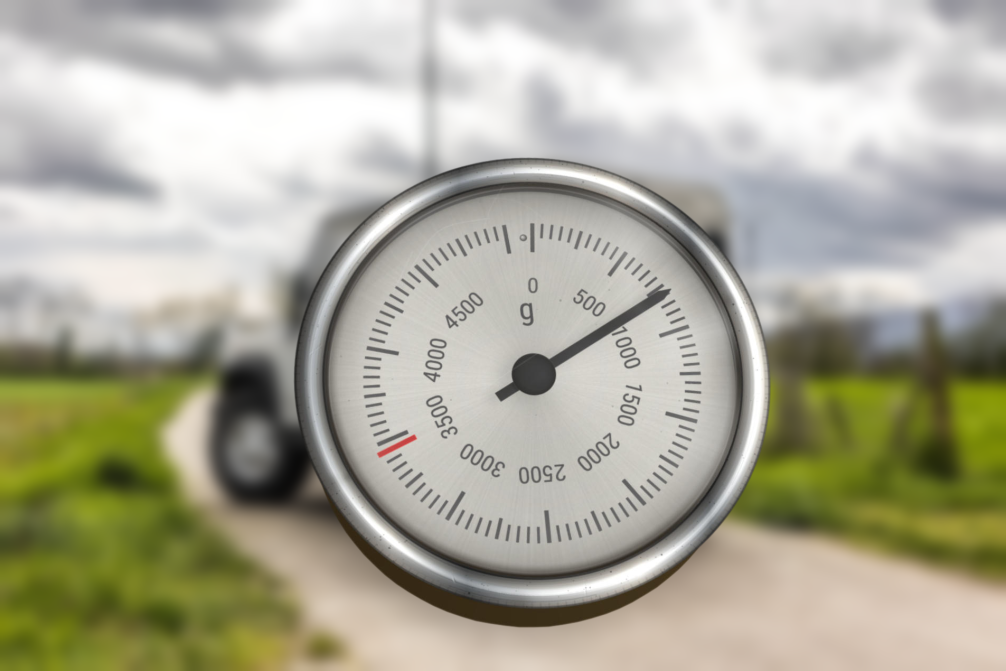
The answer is 800 g
